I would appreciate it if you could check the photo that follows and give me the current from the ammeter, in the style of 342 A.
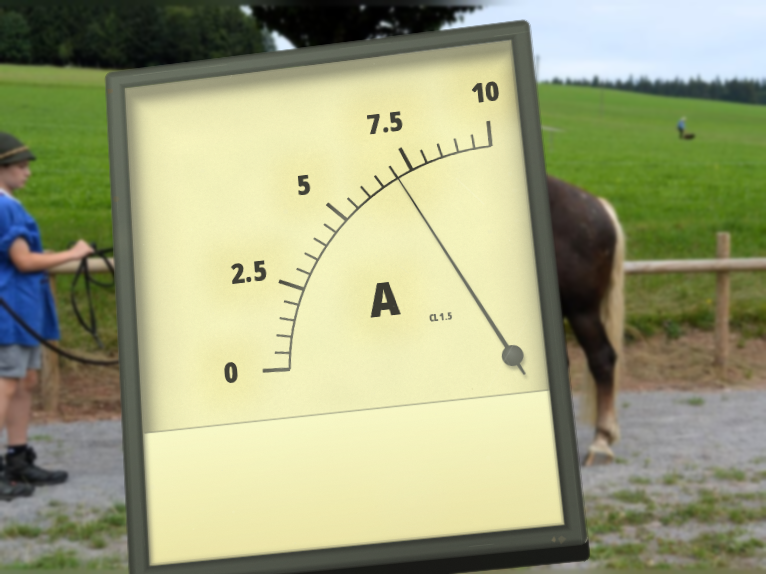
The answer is 7 A
